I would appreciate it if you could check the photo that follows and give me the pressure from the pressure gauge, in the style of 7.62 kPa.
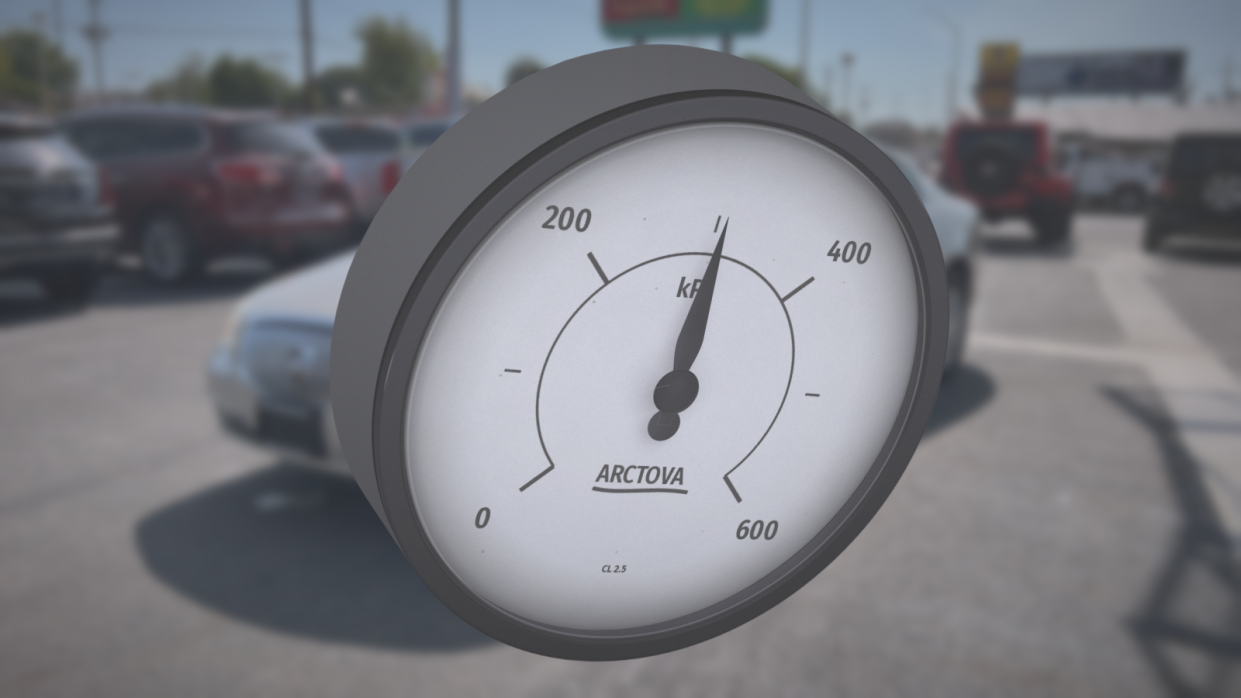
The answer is 300 kPa
